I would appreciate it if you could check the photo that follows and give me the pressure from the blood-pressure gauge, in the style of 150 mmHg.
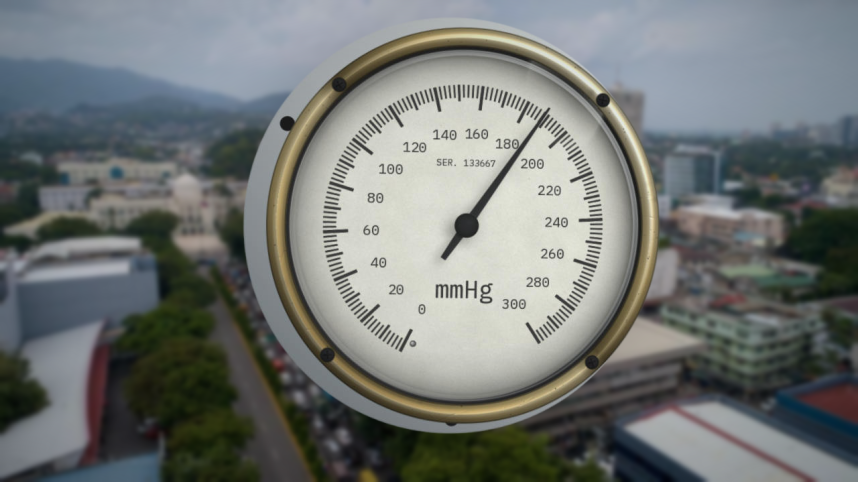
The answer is 188 mmHg
